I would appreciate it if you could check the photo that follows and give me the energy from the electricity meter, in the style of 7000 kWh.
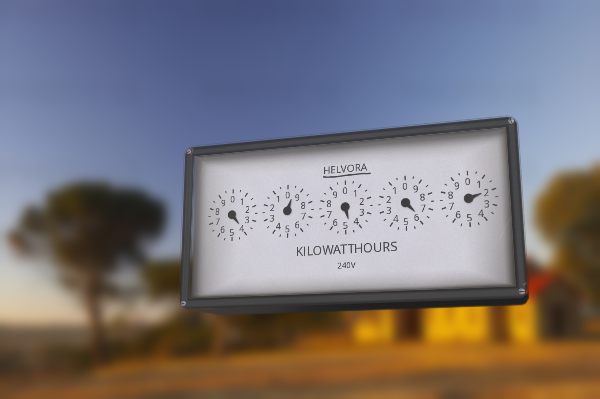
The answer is 39462 kWh
